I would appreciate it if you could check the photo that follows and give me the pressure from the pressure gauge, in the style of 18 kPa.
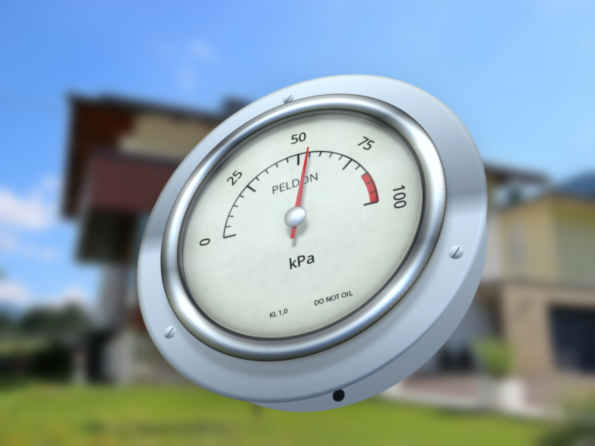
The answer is 55 kPa
